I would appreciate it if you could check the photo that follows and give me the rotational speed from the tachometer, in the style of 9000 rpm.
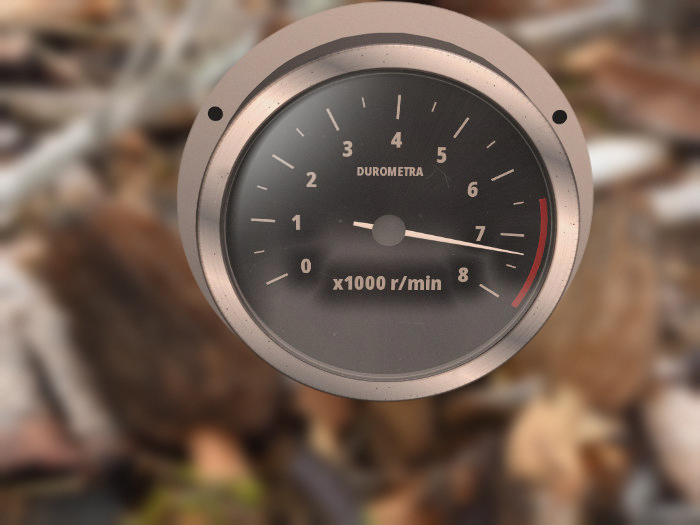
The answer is 7250 rpm
